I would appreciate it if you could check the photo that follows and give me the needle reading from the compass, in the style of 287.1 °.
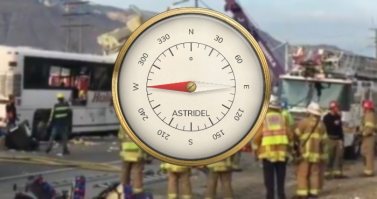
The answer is 270 °
